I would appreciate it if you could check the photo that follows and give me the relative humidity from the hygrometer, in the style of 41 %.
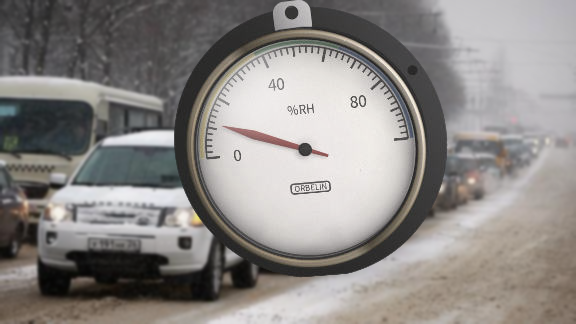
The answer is 12 %
